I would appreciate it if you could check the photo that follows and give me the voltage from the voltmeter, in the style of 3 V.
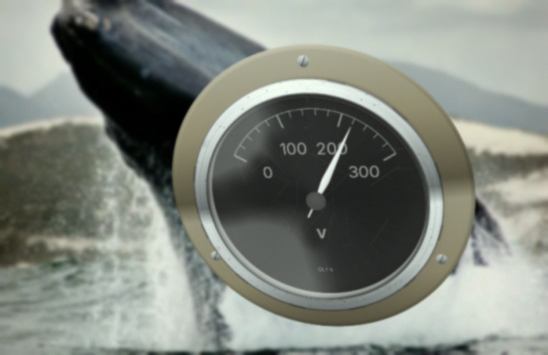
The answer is 220 V
